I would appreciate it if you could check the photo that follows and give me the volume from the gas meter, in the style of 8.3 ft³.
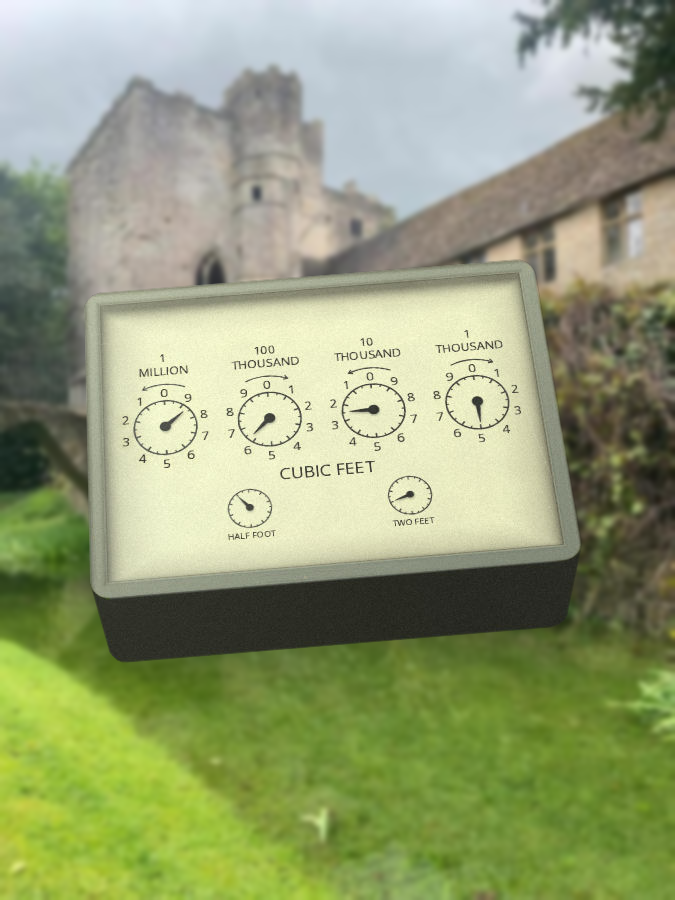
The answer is 862500 ft³
